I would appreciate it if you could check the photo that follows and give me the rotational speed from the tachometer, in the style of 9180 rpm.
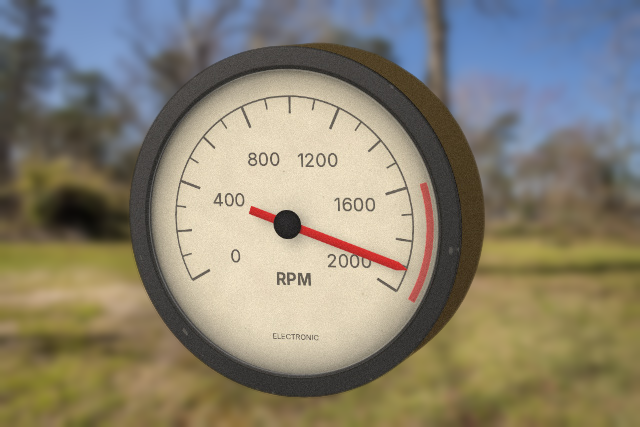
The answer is 1900 rpm
